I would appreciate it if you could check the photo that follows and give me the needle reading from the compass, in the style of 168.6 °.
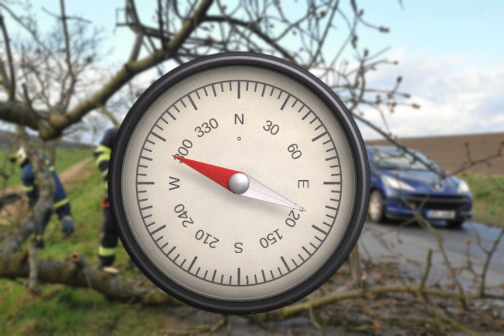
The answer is 292.5 °
